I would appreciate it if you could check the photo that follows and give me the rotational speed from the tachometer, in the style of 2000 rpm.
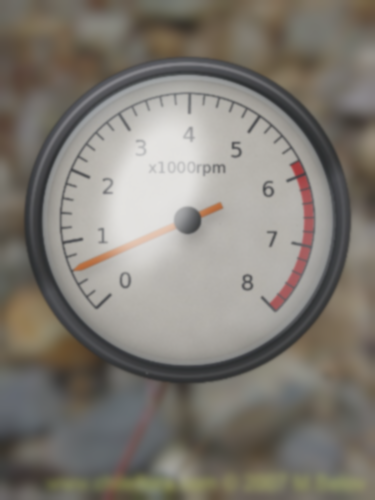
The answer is 600 rpm
